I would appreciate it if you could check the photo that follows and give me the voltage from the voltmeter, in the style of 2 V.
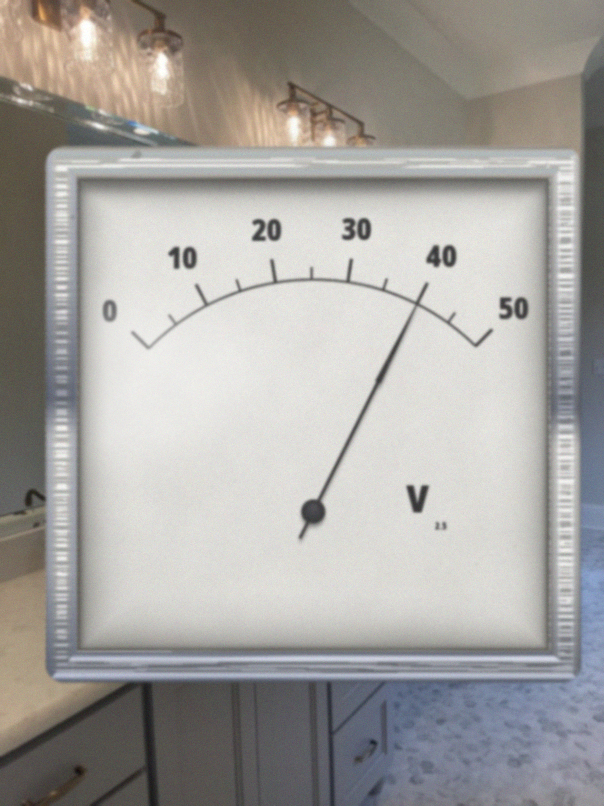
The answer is 40 V
